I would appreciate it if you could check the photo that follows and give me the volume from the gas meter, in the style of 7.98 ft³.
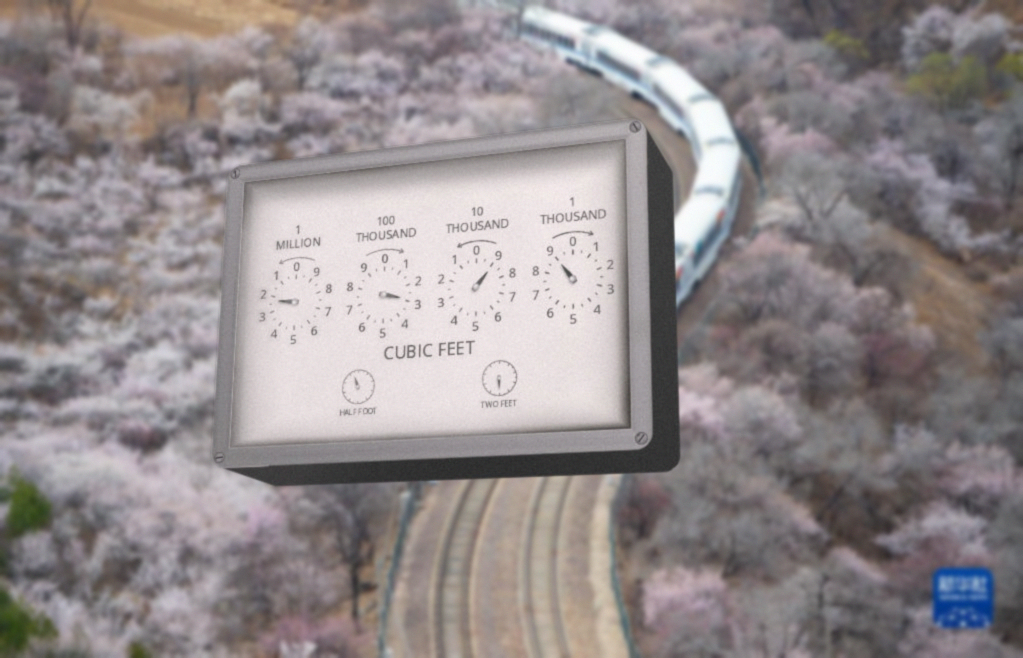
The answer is 228900 ft³
